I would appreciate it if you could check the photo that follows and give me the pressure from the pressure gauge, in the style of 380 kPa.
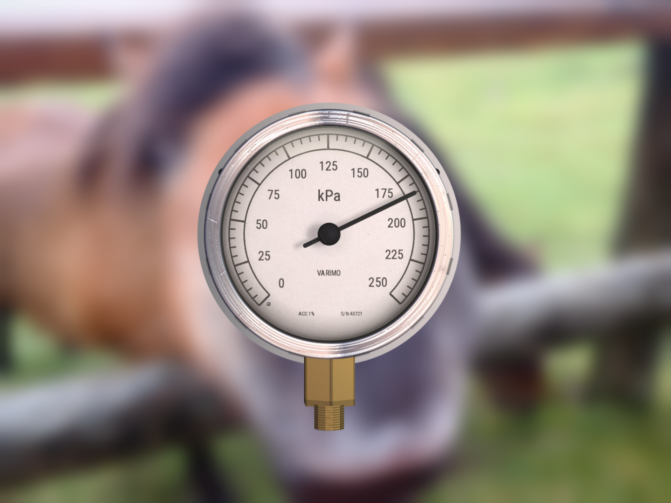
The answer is 185 kPa
